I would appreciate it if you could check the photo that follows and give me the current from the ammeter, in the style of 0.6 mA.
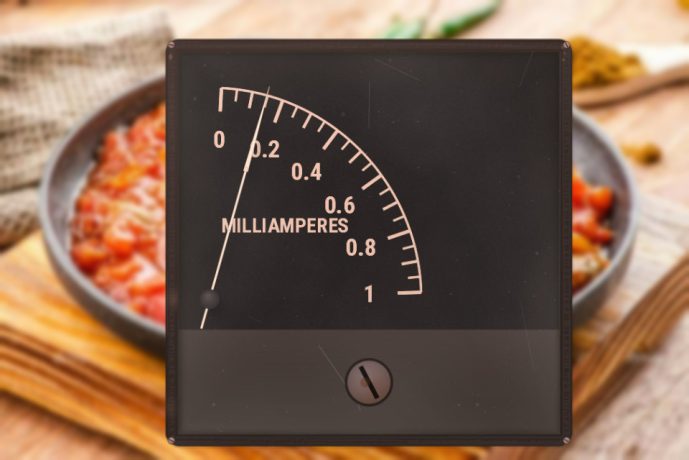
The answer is 0.15 mA
